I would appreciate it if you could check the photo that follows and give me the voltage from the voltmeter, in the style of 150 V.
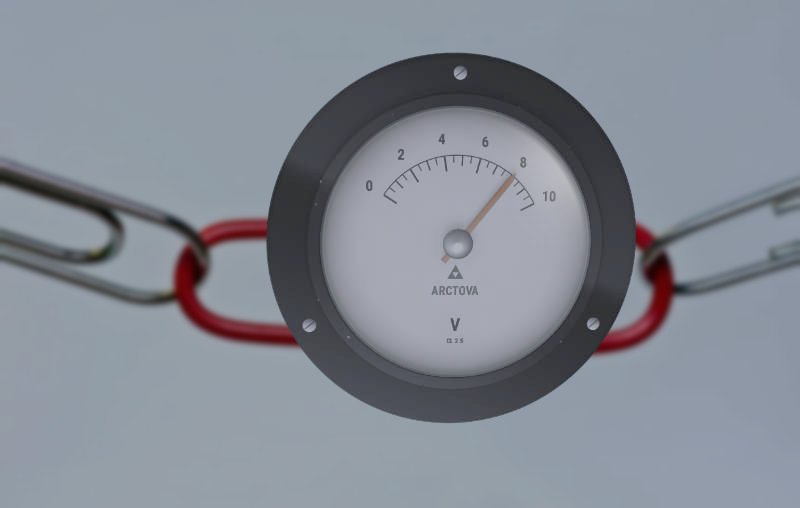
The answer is 8 V
